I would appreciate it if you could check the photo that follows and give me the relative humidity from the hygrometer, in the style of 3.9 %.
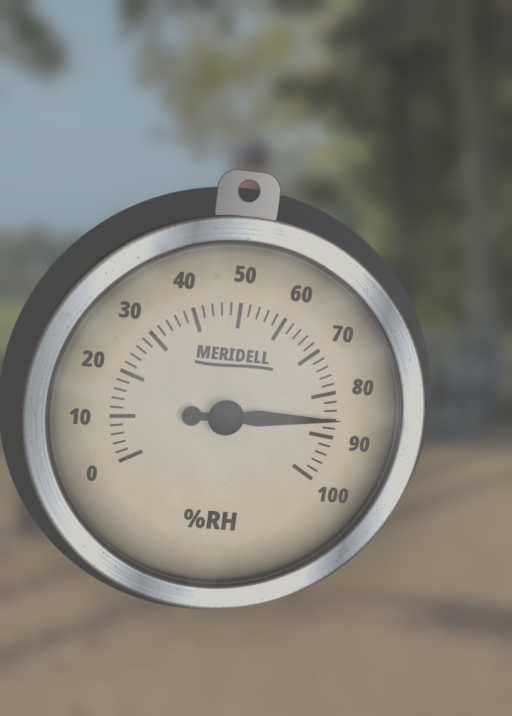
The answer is 86 %
